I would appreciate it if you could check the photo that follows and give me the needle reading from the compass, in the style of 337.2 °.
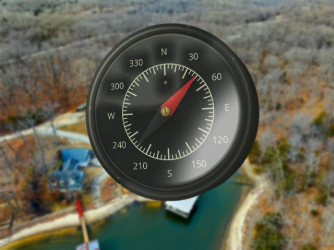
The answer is 45 °
